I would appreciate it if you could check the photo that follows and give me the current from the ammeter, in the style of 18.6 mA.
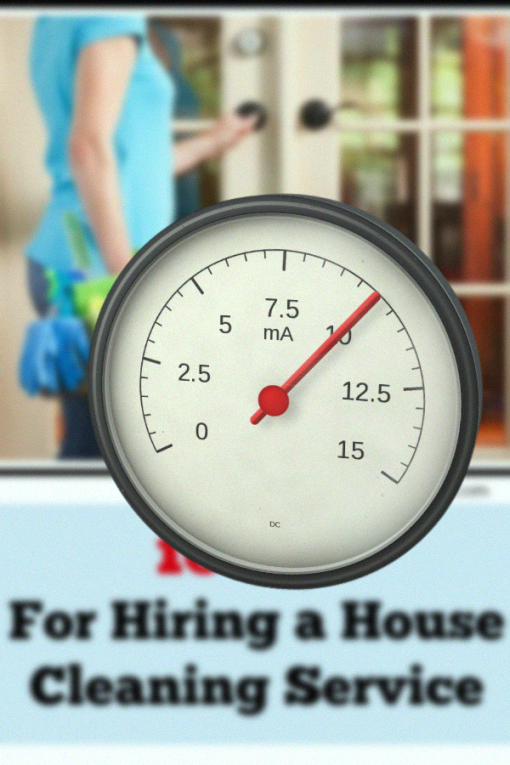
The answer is 10 mA
